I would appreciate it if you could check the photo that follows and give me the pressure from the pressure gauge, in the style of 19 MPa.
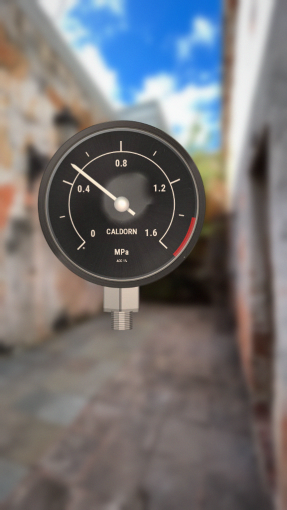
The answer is 0.5 MPa
